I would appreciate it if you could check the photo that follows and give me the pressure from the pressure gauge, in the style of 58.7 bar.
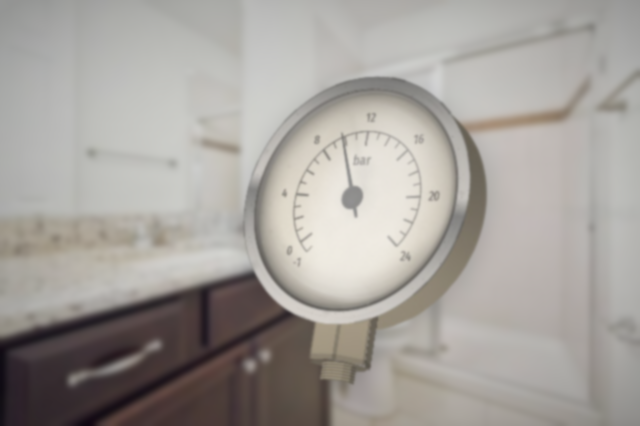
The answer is 10 bar
